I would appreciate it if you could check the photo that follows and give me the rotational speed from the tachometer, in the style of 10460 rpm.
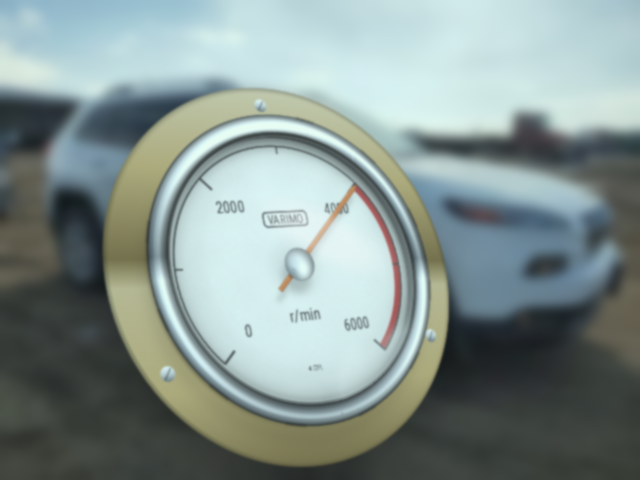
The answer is 4000 rpm
